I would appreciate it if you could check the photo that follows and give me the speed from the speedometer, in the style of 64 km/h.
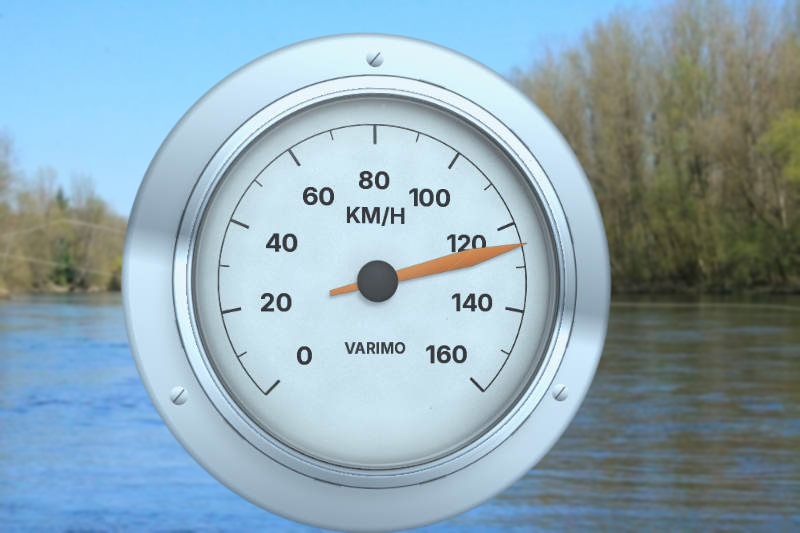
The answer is 125 km/h
